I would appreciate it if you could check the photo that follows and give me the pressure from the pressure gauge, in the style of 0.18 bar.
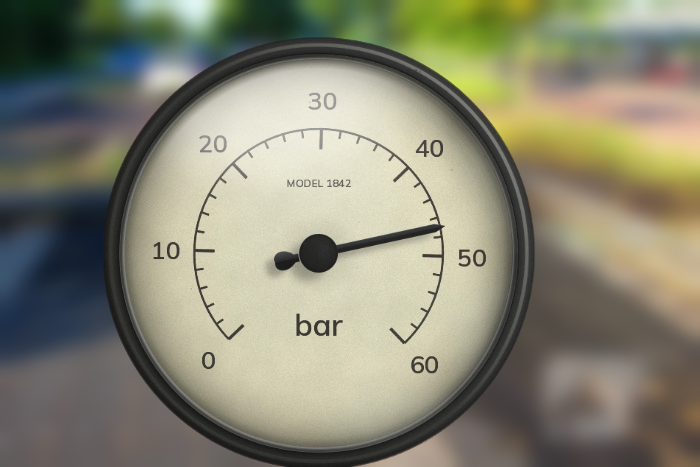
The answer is 47 bar
